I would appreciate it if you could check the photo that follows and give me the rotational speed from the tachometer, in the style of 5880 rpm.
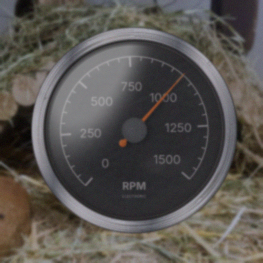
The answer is 1000 rpm
